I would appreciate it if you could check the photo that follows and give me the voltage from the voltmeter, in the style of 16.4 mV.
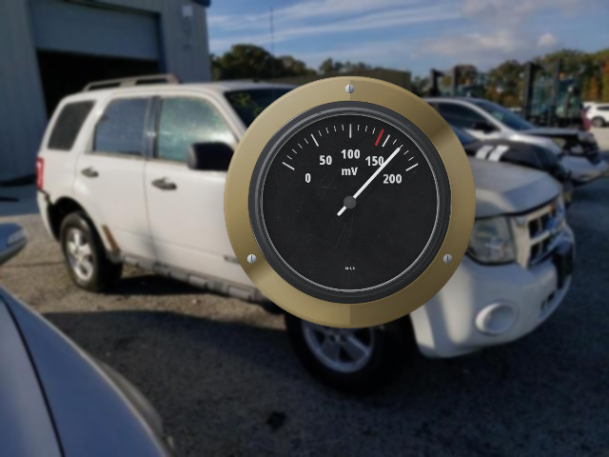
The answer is 170 mV
